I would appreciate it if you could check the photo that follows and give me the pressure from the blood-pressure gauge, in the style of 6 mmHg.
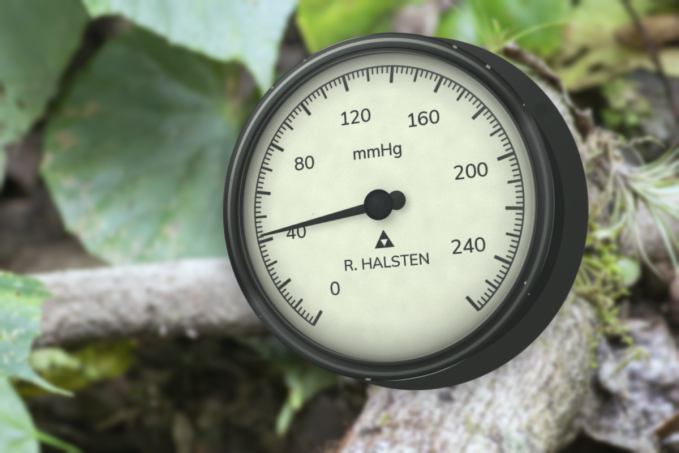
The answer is 42 mmHg
